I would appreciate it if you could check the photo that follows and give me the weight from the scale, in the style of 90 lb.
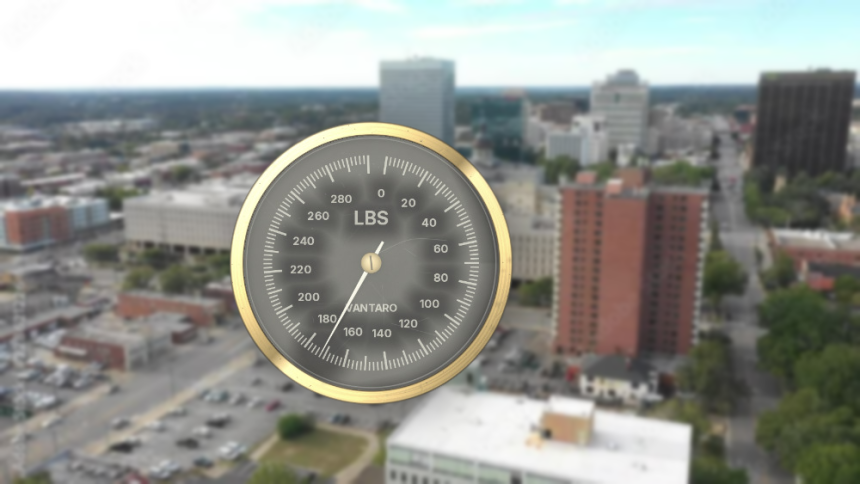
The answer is 172 lb
